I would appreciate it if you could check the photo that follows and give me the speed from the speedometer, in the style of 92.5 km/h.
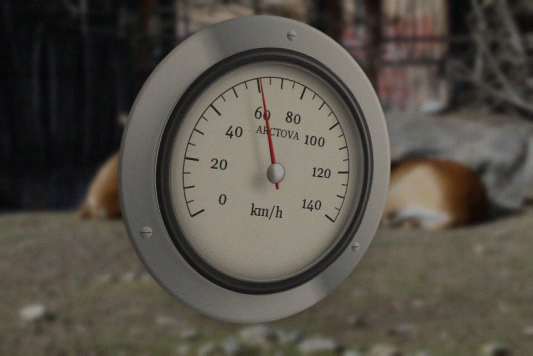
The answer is 60 km/h
